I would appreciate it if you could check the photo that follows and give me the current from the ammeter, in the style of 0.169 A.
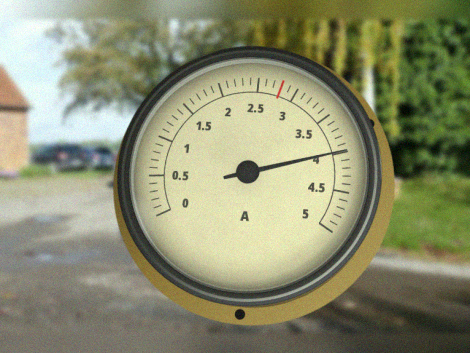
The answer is 4 A
